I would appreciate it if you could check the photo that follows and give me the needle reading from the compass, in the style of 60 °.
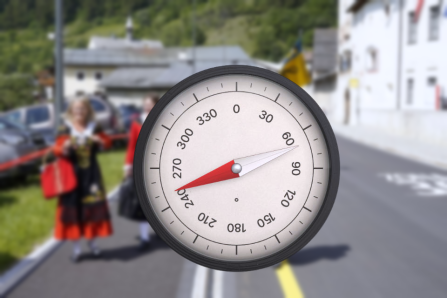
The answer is 250 °
